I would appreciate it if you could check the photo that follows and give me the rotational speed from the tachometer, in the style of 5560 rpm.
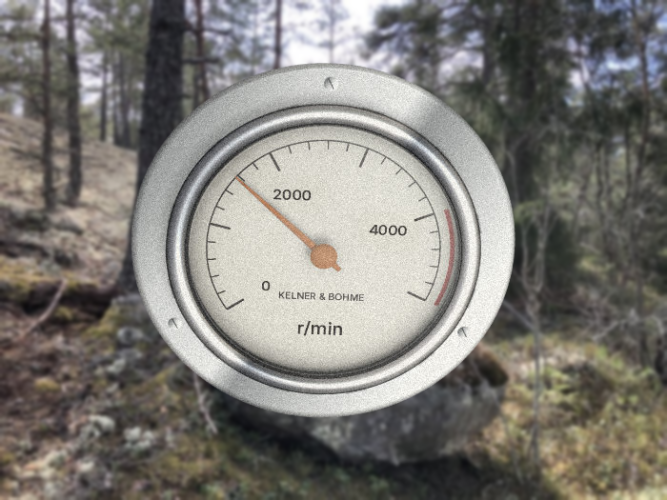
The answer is 1600 rpm
